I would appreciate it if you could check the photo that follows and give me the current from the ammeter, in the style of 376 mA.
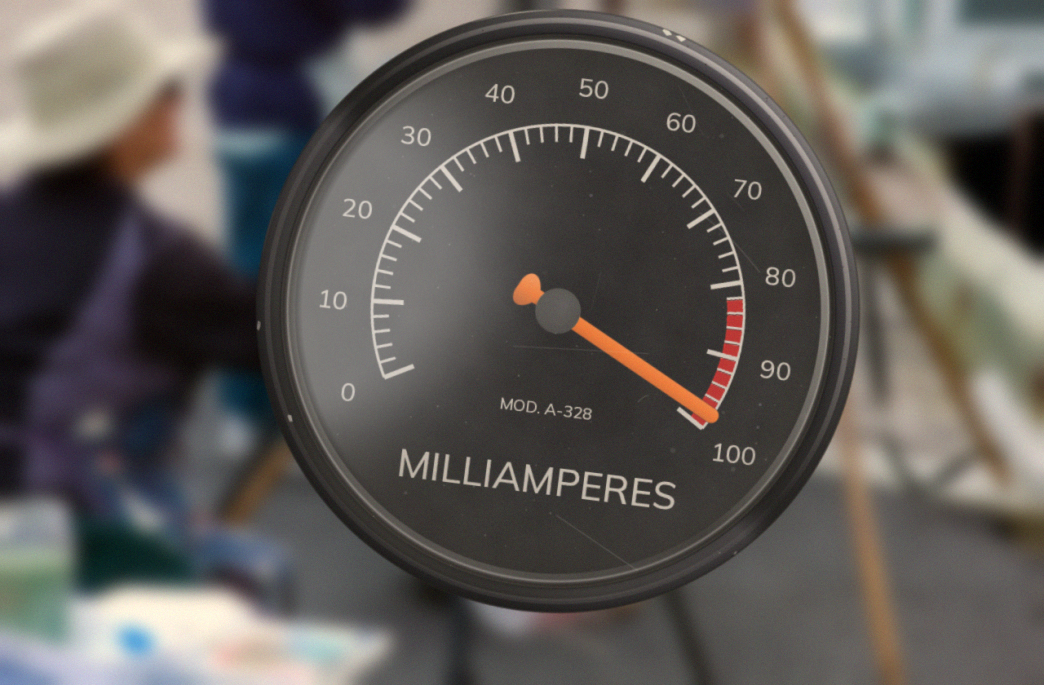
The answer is 98 mA
